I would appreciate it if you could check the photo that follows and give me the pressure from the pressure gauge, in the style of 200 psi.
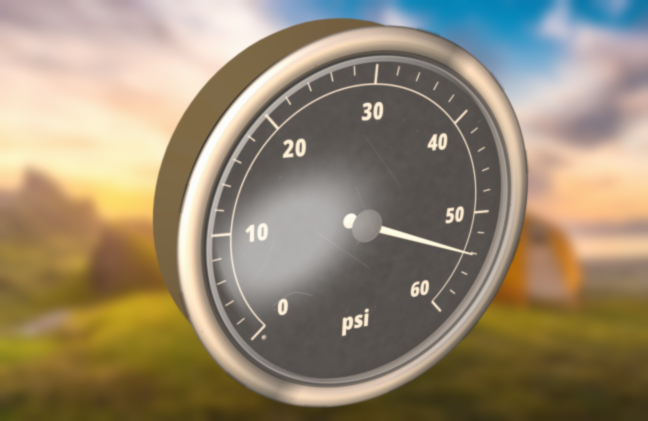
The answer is 54 psi
